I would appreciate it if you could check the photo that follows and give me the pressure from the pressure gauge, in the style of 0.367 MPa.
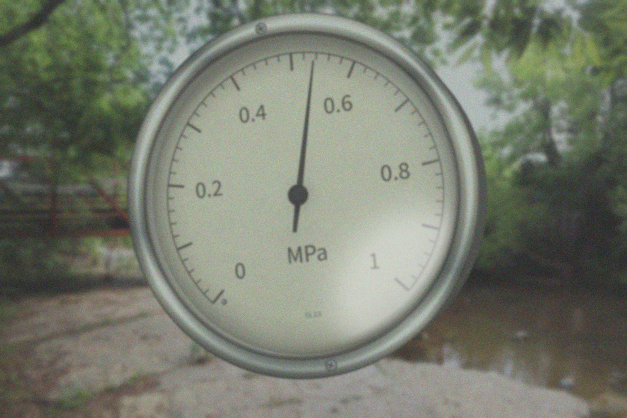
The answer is 0.54 MPa
